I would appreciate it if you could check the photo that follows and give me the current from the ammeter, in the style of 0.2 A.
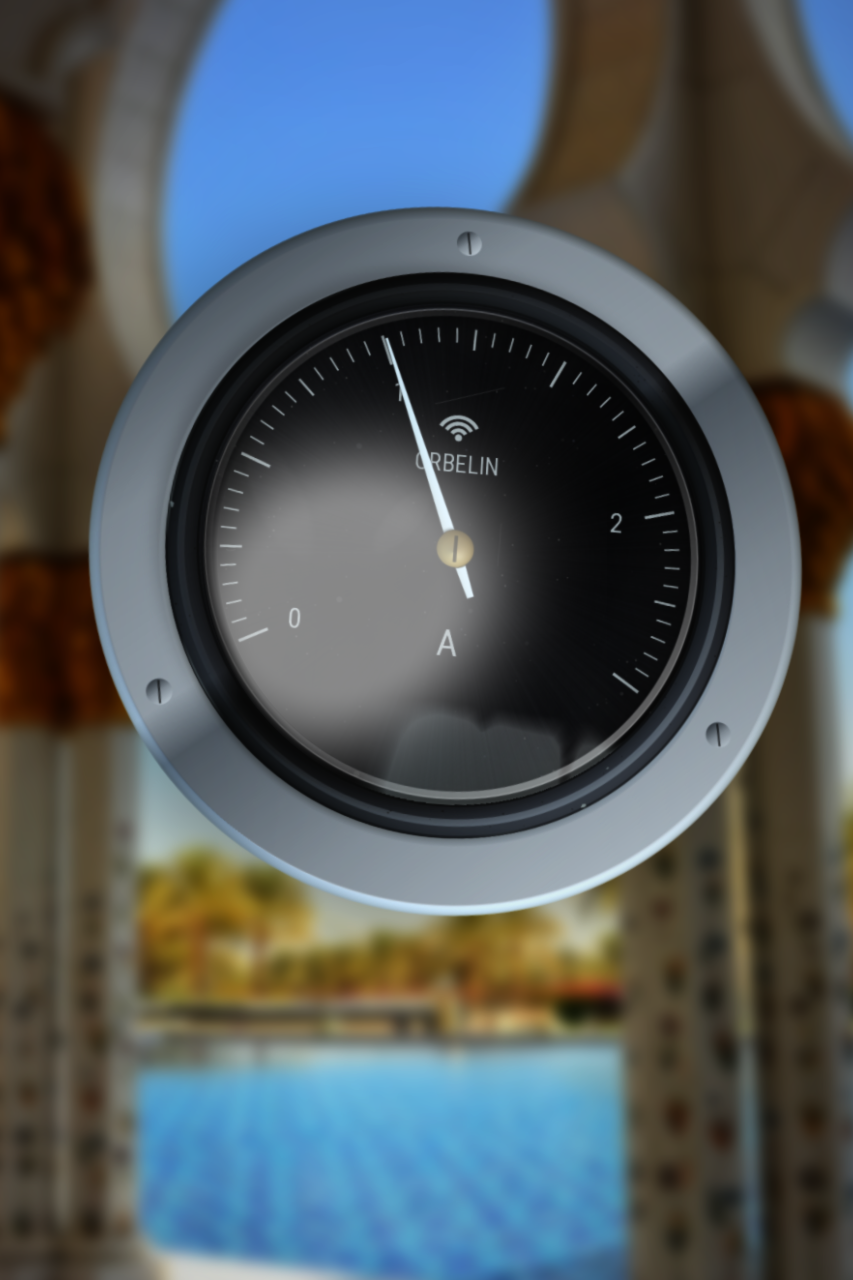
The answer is 1 A
